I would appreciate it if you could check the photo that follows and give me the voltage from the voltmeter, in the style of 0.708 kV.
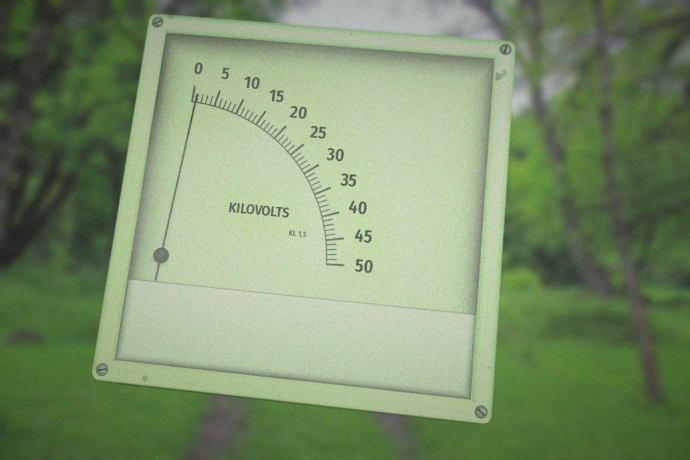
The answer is 1 kV
